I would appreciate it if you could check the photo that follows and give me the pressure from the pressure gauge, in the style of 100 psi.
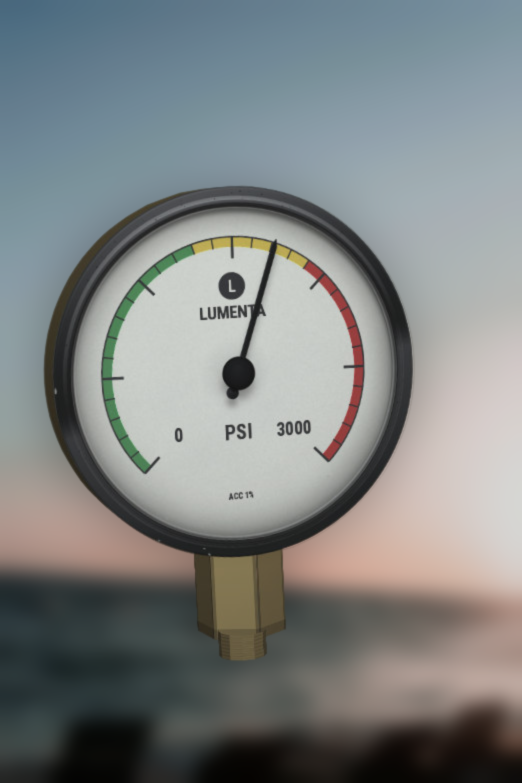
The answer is 1700 psi
